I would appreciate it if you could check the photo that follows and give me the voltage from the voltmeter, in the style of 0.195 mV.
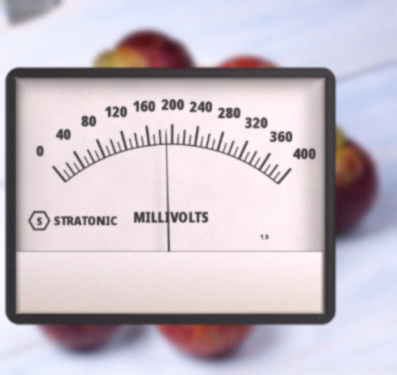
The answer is 190 mV
